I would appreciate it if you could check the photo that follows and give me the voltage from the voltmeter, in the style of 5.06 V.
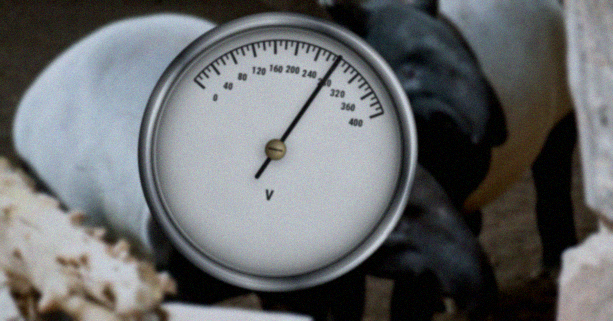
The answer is 280 V
